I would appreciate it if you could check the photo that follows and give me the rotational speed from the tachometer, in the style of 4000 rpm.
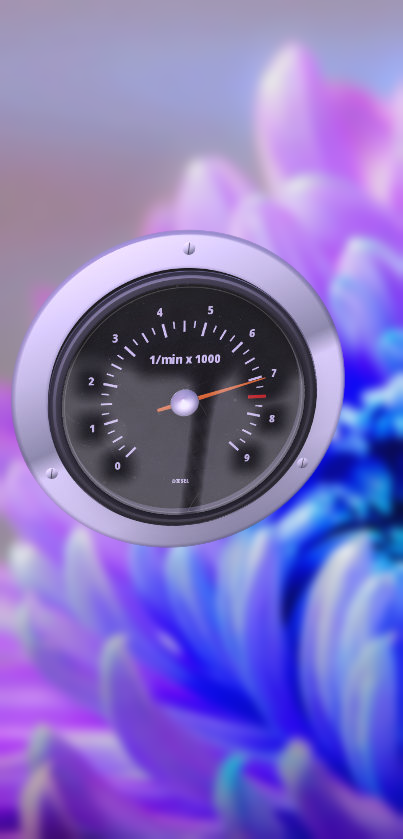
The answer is 7000 rpm
